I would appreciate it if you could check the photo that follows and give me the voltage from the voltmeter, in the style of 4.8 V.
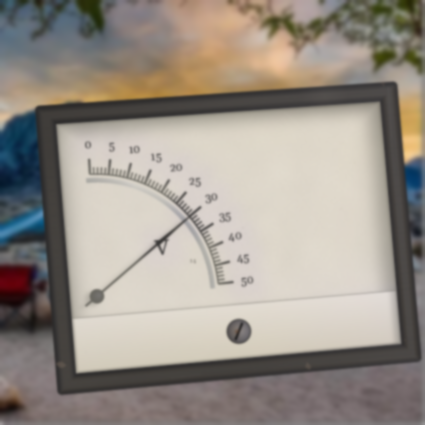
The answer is 30 V
